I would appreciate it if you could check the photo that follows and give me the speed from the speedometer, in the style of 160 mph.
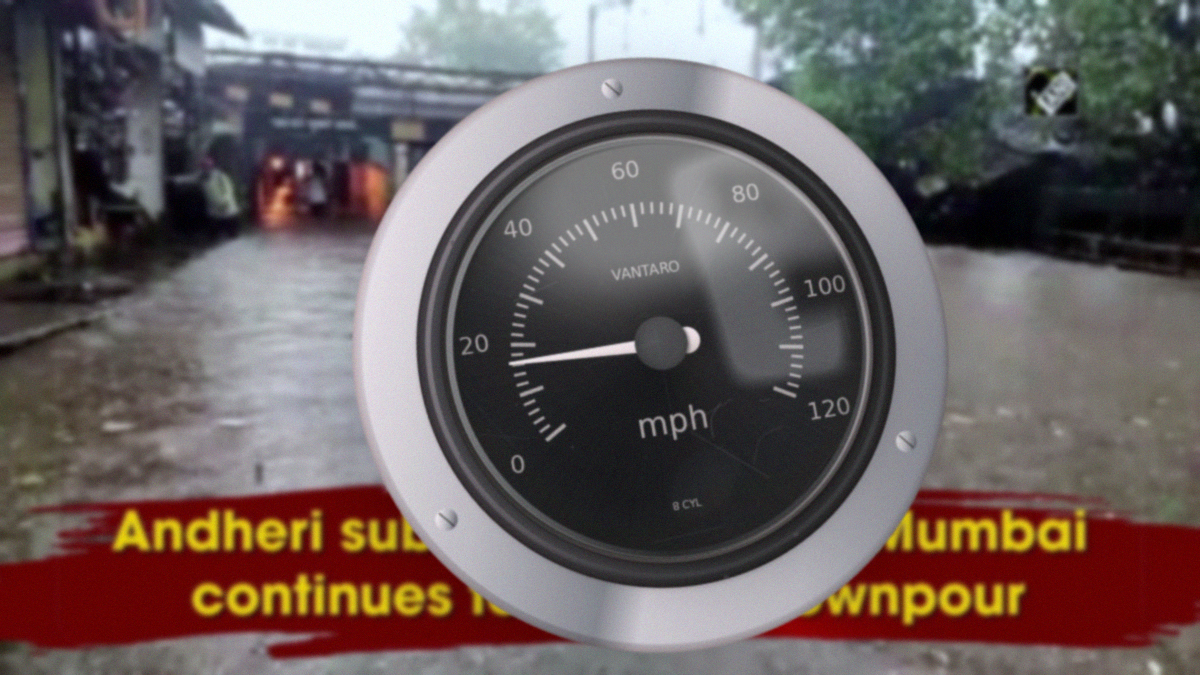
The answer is 16 mph
